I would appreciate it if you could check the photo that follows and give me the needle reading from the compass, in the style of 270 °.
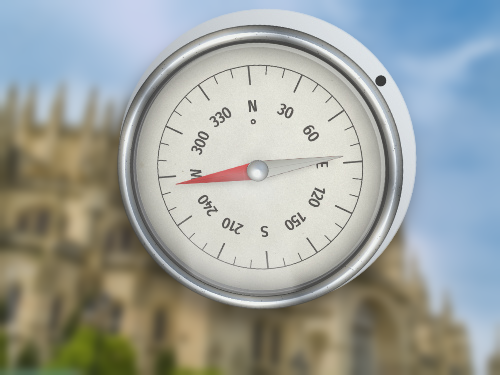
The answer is 265 °
